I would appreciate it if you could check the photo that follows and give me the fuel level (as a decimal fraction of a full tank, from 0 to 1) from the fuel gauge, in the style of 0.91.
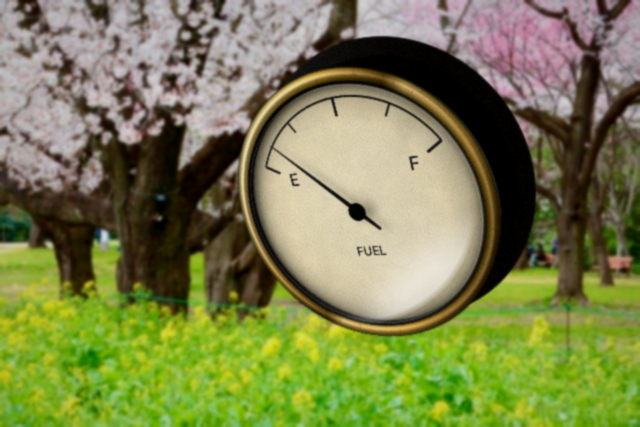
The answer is 0.125
